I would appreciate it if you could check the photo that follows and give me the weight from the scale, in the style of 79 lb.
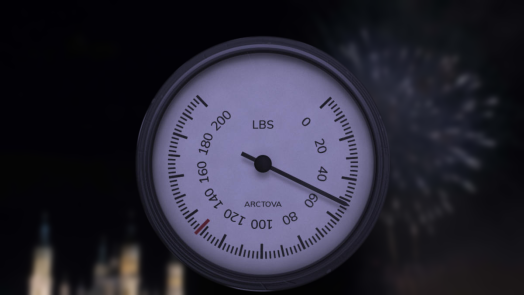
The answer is 52 lb
